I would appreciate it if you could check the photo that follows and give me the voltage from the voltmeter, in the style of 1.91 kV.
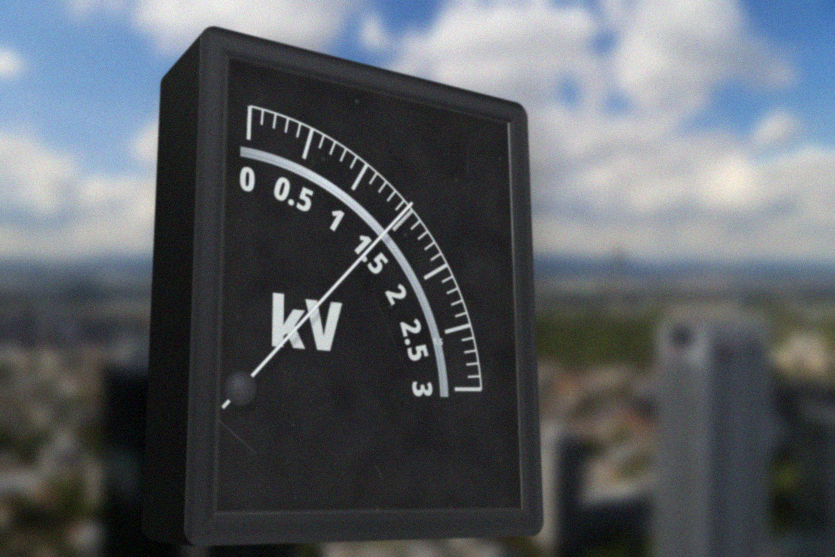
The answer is 1.45 kV
